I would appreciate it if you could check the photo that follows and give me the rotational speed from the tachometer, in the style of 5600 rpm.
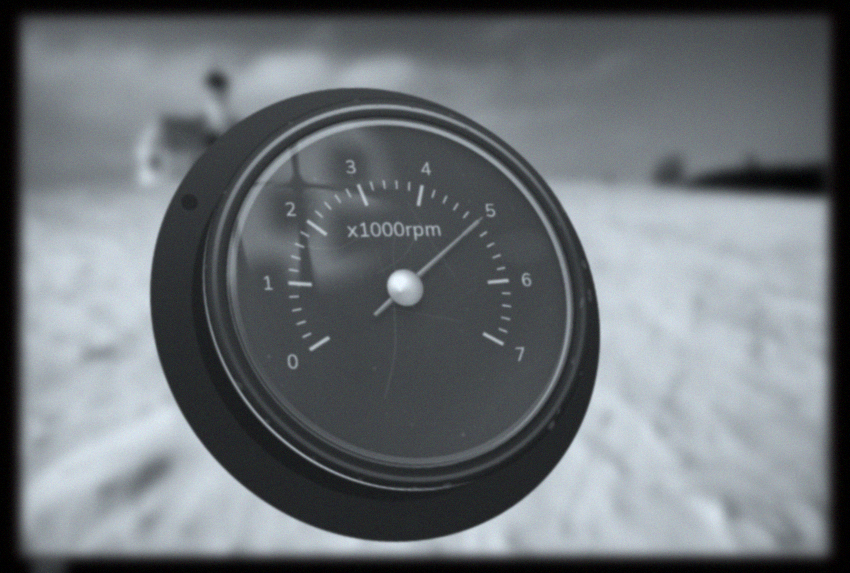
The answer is 5000 rpm
